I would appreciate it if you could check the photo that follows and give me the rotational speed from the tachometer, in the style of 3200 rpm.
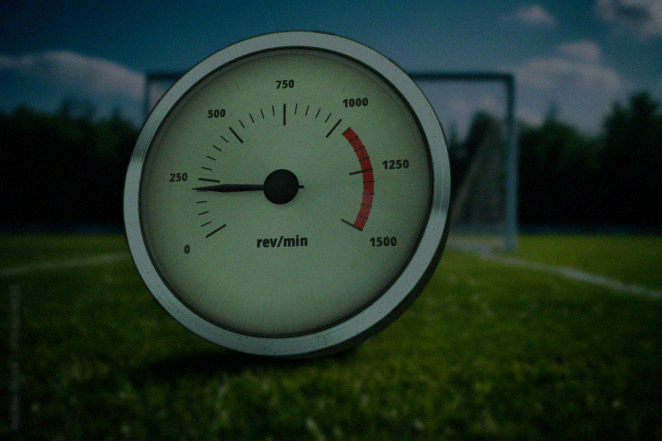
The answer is 200 rpm
